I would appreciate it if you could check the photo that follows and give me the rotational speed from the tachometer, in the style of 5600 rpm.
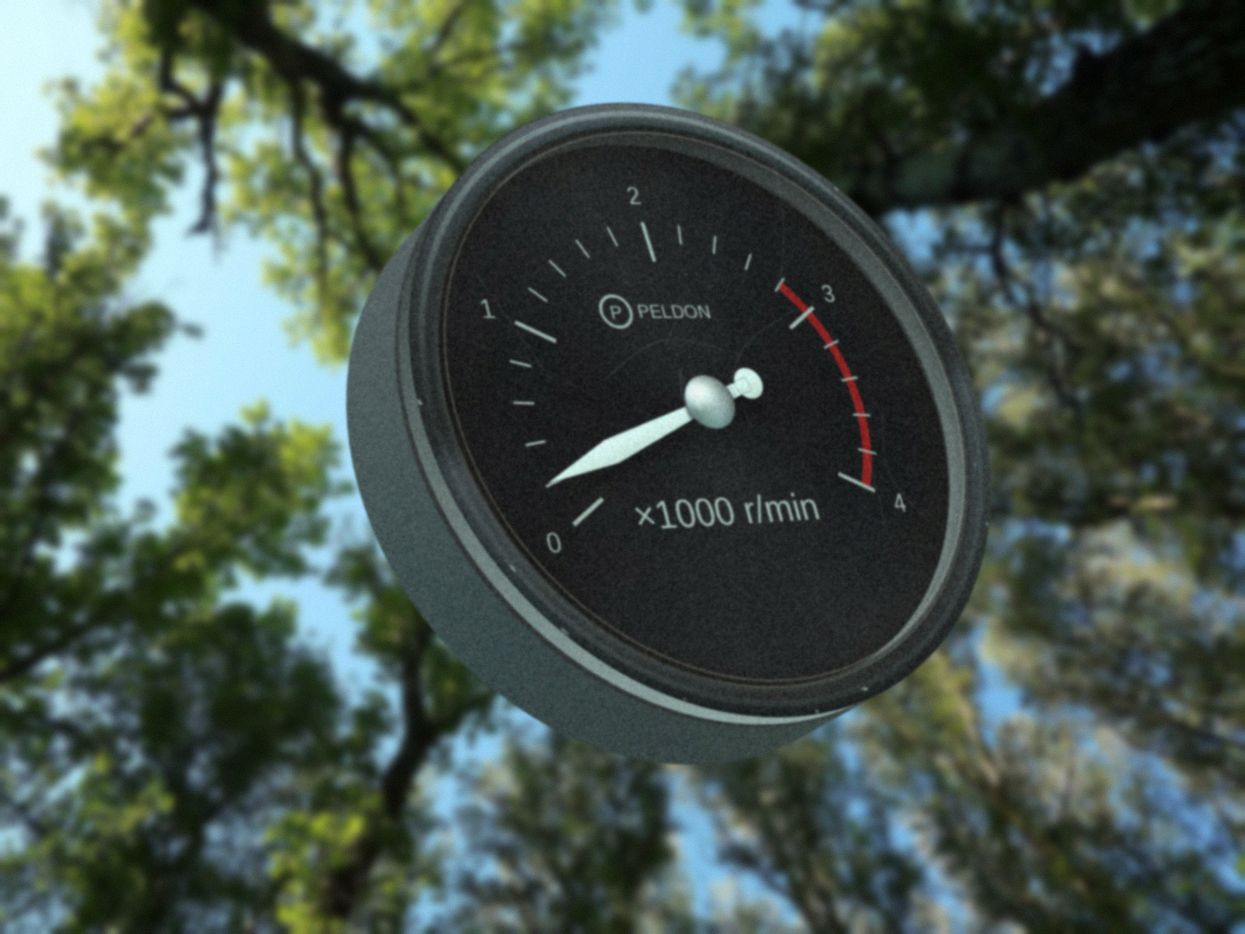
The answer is 200 rpm
